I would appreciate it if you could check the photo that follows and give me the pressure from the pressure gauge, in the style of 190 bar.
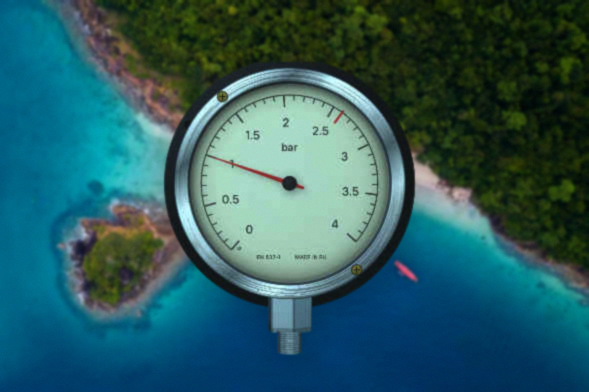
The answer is 1 bar
